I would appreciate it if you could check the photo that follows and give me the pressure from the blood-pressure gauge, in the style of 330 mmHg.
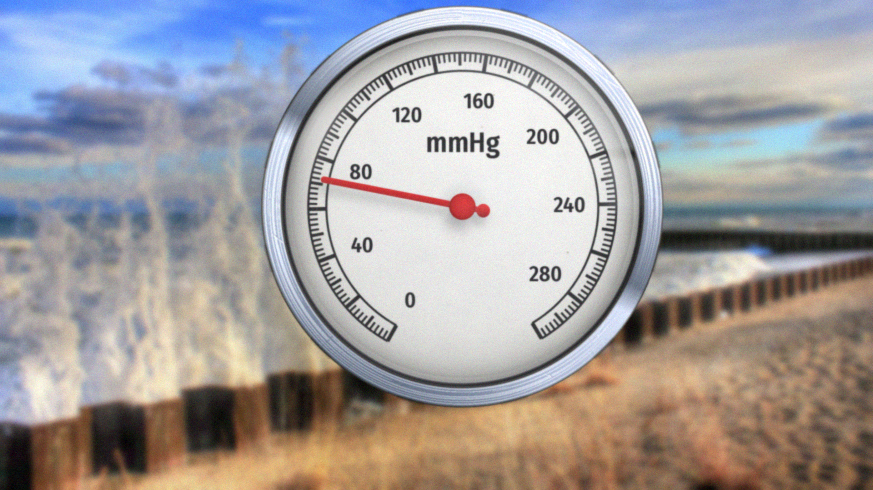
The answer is 72 mmHg
